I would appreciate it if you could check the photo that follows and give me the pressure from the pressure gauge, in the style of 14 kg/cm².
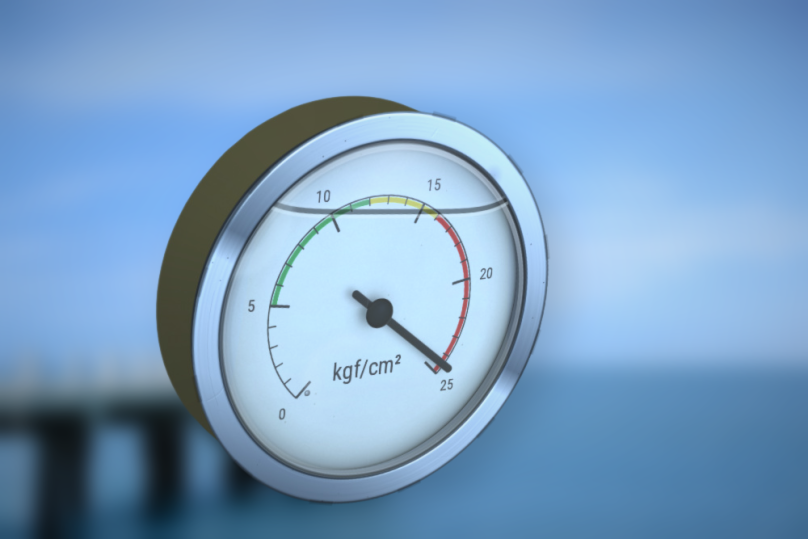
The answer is 24.5 kg/cm²
